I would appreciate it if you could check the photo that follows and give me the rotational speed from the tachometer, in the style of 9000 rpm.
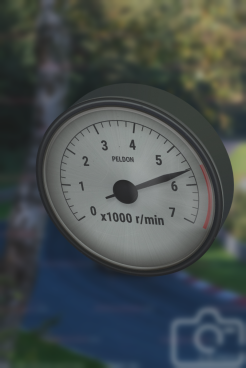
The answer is 5600 rpm
